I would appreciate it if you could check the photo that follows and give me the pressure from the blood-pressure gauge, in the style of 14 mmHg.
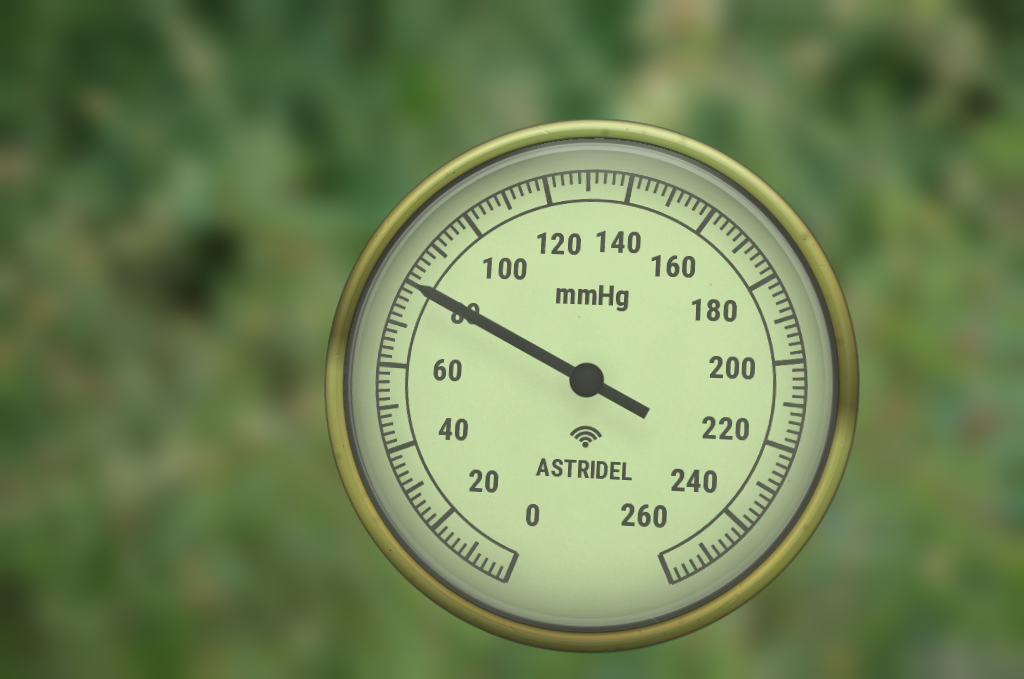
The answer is 80 mmHg
